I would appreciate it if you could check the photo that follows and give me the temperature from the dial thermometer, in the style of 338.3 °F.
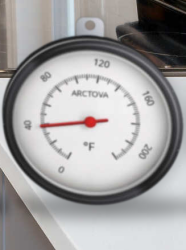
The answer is 40 °F
